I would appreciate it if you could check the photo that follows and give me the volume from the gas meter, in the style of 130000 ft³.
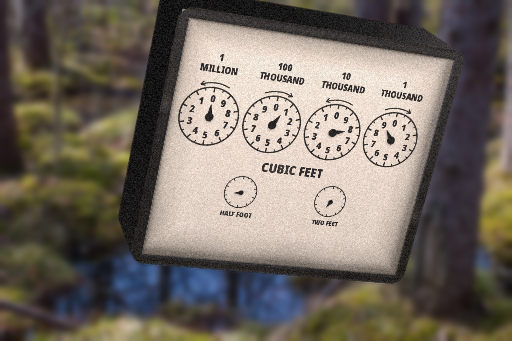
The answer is 7900 ft³
